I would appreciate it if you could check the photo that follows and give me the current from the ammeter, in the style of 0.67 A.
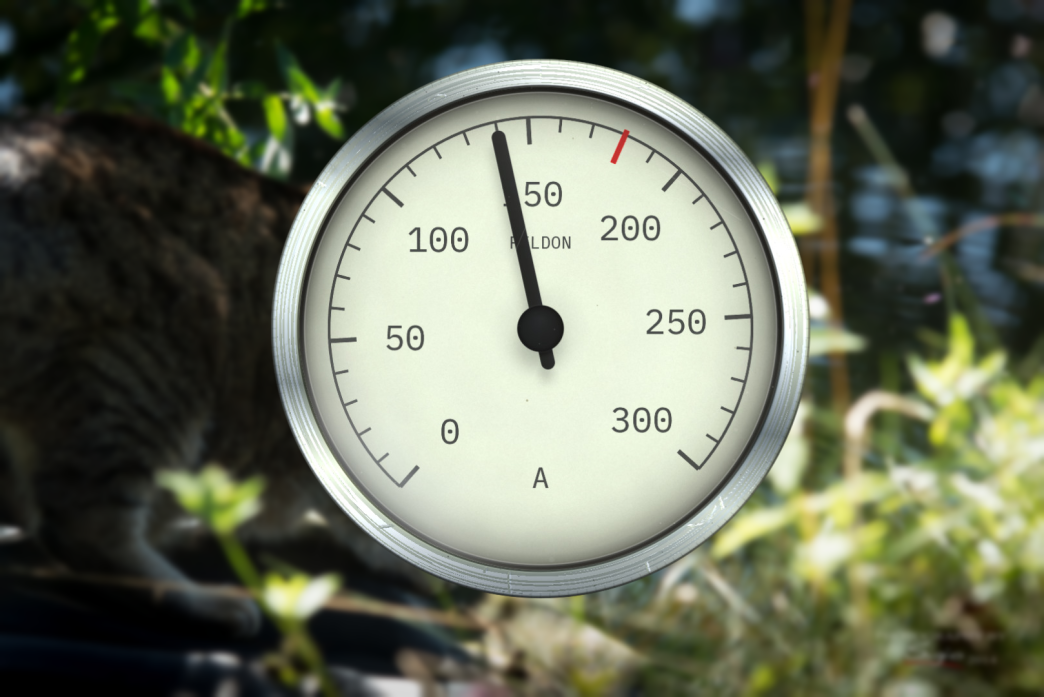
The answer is 140 A
